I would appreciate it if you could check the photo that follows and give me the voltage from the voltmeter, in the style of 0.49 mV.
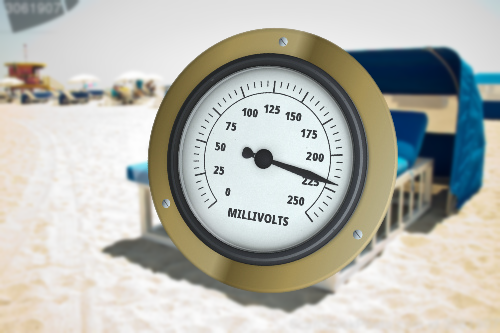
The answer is 220 mV
